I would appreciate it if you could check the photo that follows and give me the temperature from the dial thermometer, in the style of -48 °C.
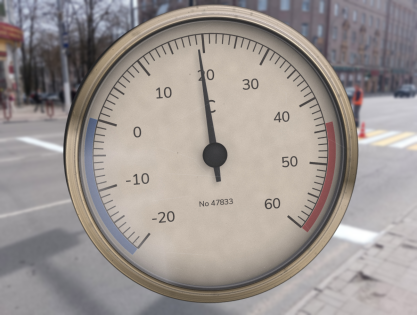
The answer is 19 °C
